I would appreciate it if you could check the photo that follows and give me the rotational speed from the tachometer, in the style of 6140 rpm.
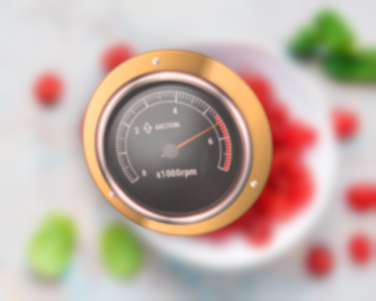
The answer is 5500 rpm
